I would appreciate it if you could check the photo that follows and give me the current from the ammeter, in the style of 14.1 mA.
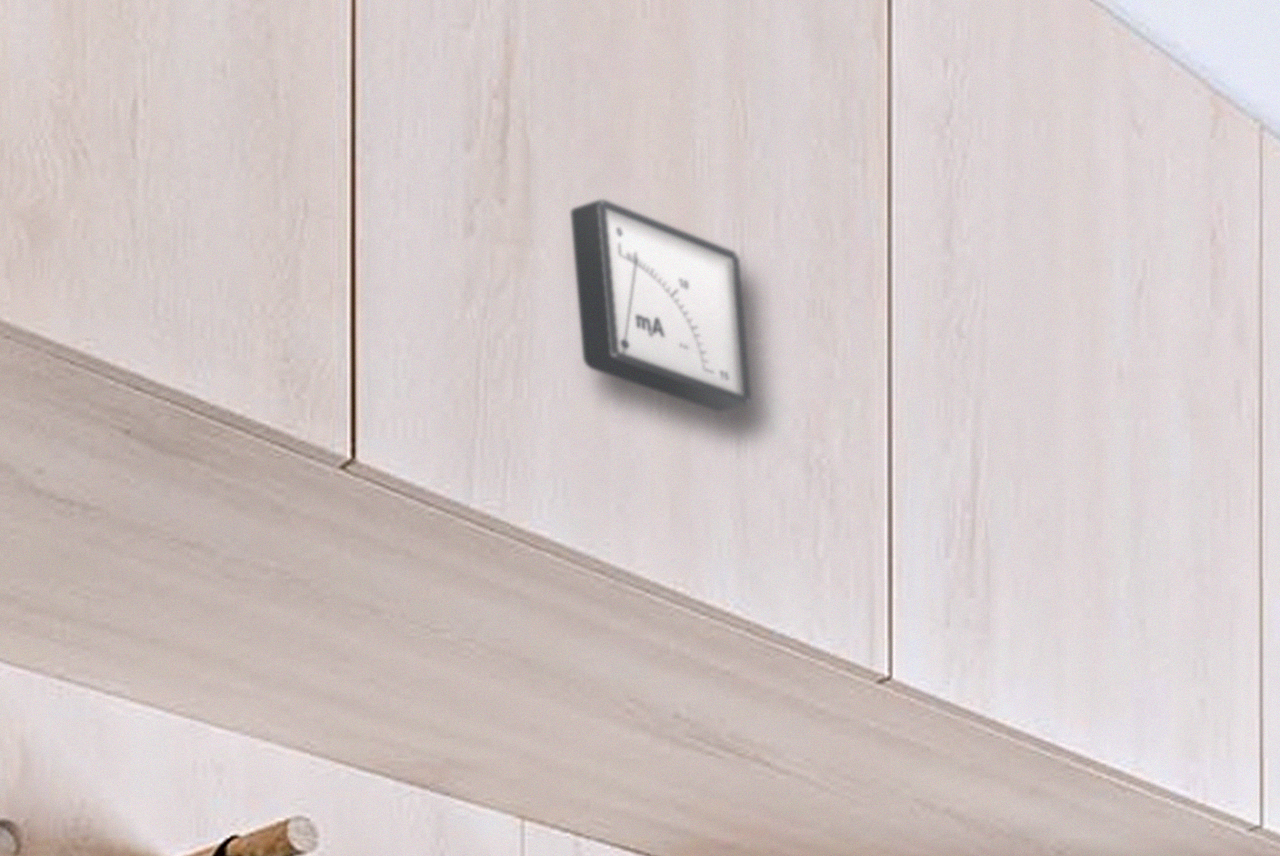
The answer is 5 mA
